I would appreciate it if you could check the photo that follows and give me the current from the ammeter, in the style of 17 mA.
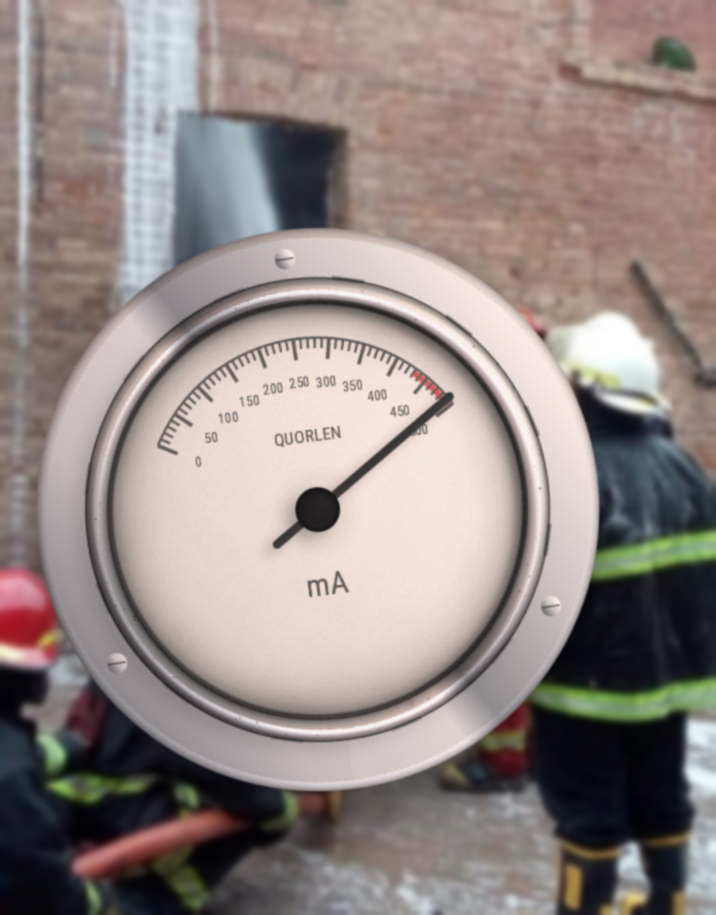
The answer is 490 mA
